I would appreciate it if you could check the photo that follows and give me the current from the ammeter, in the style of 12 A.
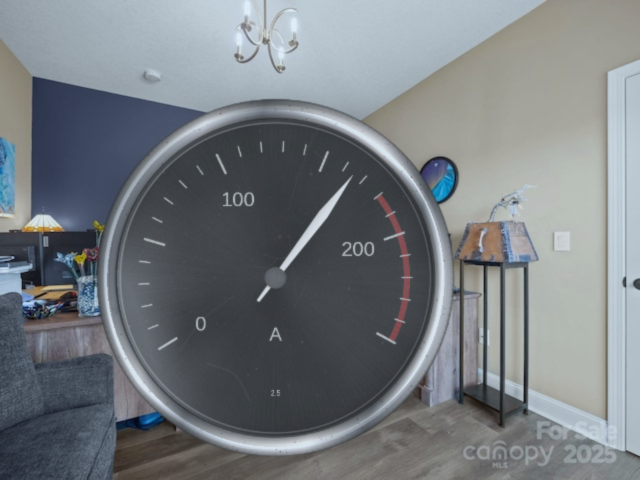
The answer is 165 A
